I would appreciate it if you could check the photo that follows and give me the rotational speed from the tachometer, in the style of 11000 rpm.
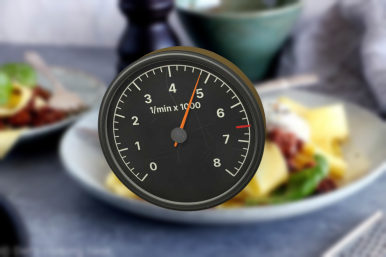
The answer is 4800 rpm
